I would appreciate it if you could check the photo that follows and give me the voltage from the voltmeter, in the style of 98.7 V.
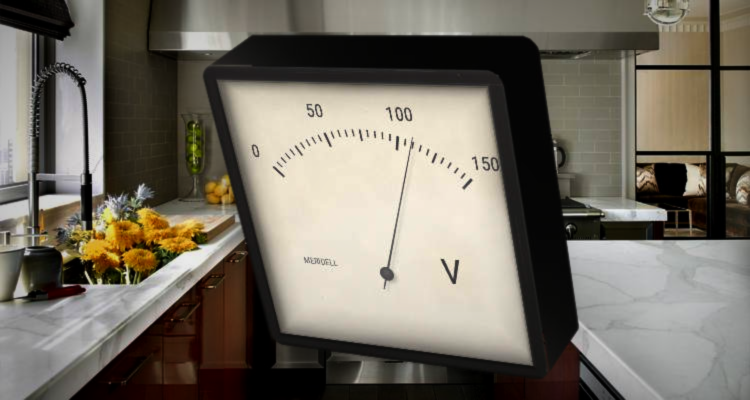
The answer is 110 V
